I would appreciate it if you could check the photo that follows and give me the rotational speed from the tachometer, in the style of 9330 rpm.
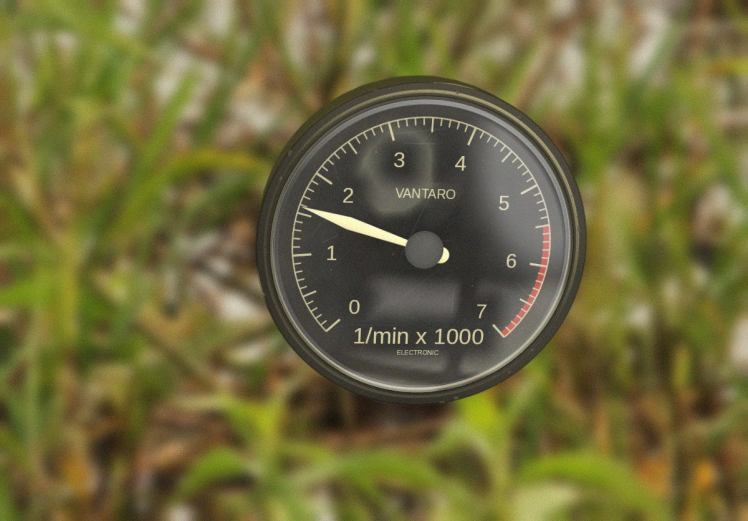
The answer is 1600 rpm
